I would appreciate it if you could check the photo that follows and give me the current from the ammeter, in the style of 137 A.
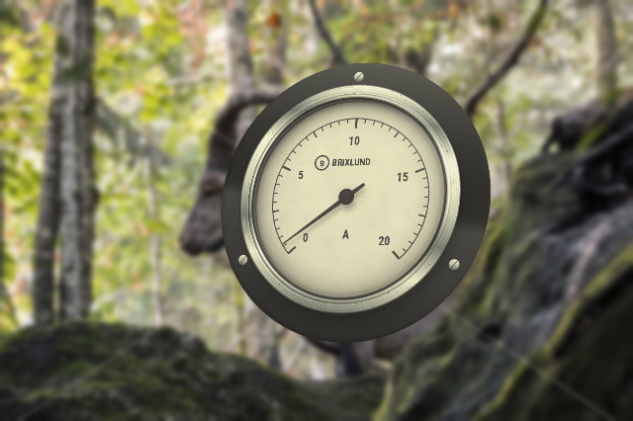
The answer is 0.5 A
